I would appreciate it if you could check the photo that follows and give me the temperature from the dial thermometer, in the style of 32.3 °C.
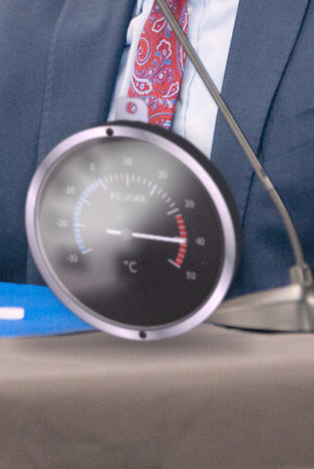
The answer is 40 °C
